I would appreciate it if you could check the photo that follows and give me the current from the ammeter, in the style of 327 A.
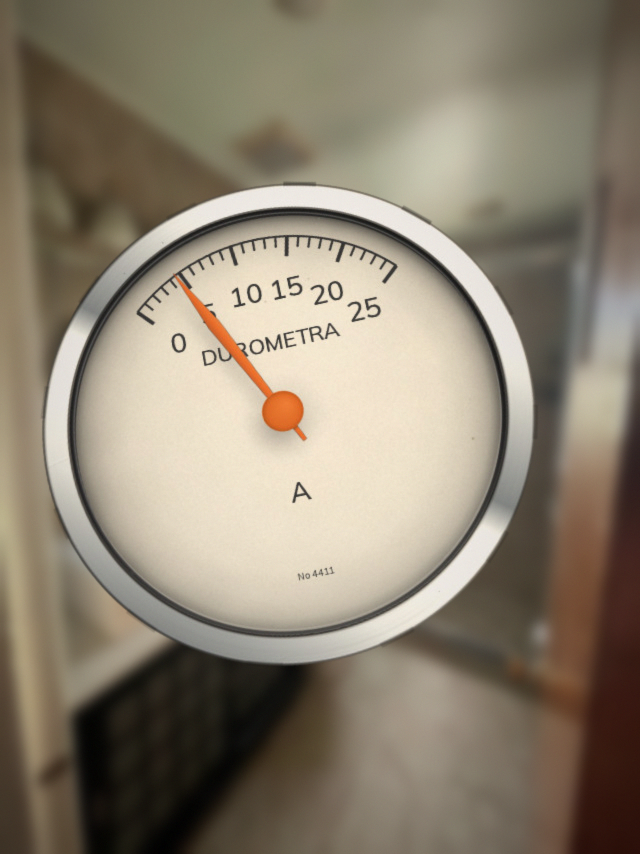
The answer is 4.5 A
